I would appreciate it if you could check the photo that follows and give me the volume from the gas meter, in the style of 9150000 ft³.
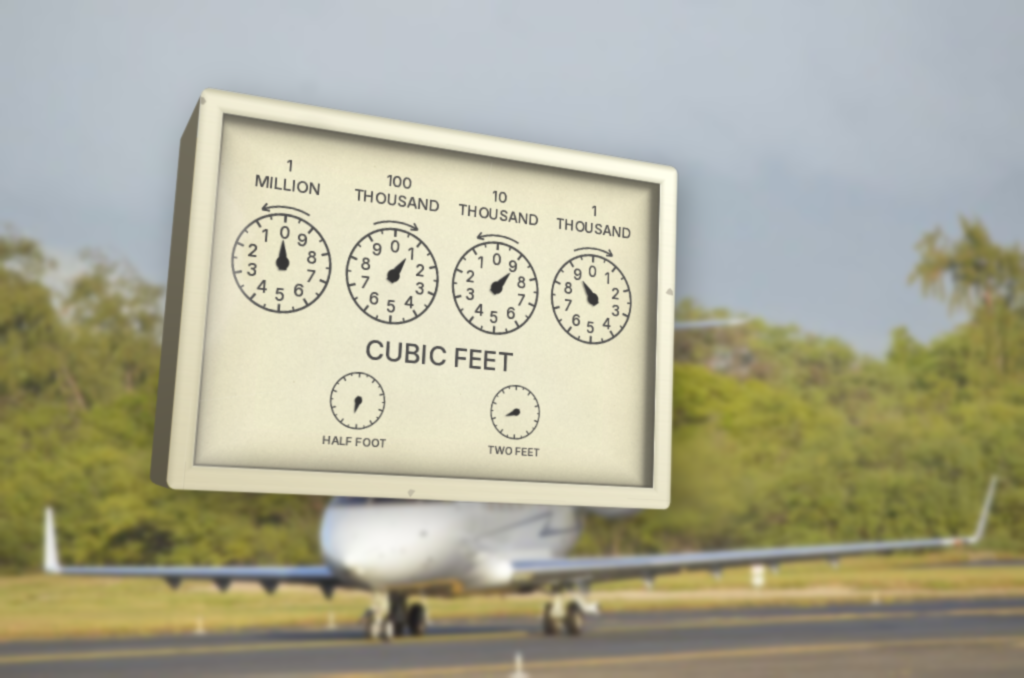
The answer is 8900 ft³
